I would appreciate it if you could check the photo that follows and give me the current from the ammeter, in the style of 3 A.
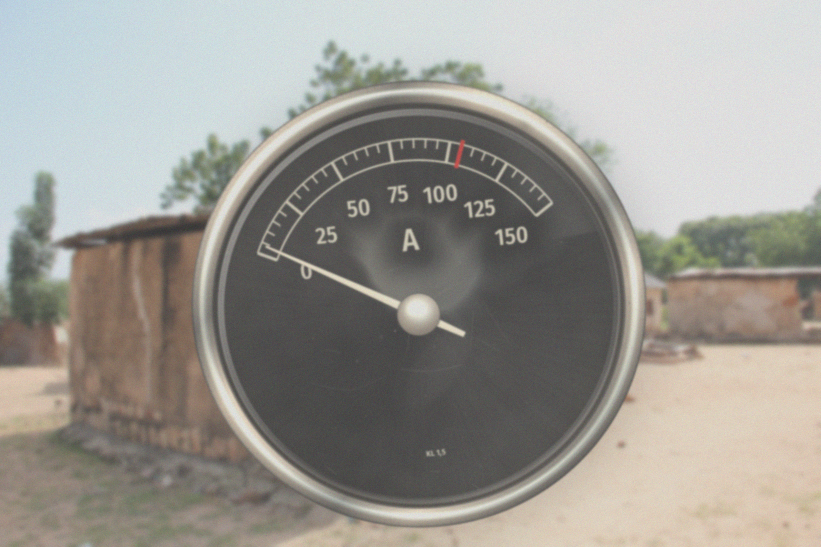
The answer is 5 A
